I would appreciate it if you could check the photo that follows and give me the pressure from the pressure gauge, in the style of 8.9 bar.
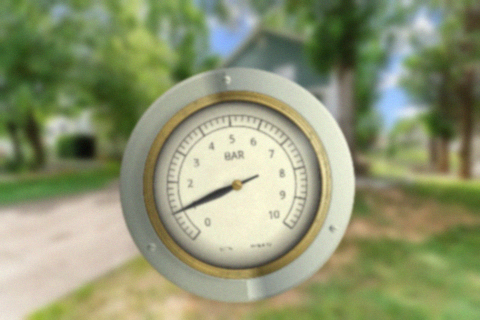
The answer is 1 bar
